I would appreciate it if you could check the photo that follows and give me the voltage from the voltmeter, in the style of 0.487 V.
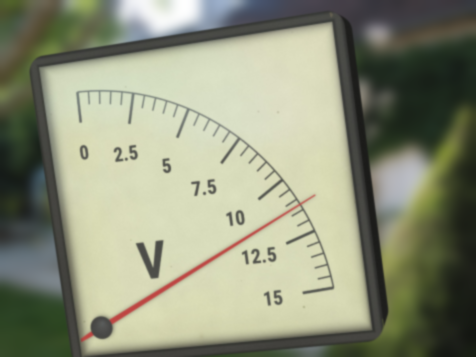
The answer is 11.25 V
